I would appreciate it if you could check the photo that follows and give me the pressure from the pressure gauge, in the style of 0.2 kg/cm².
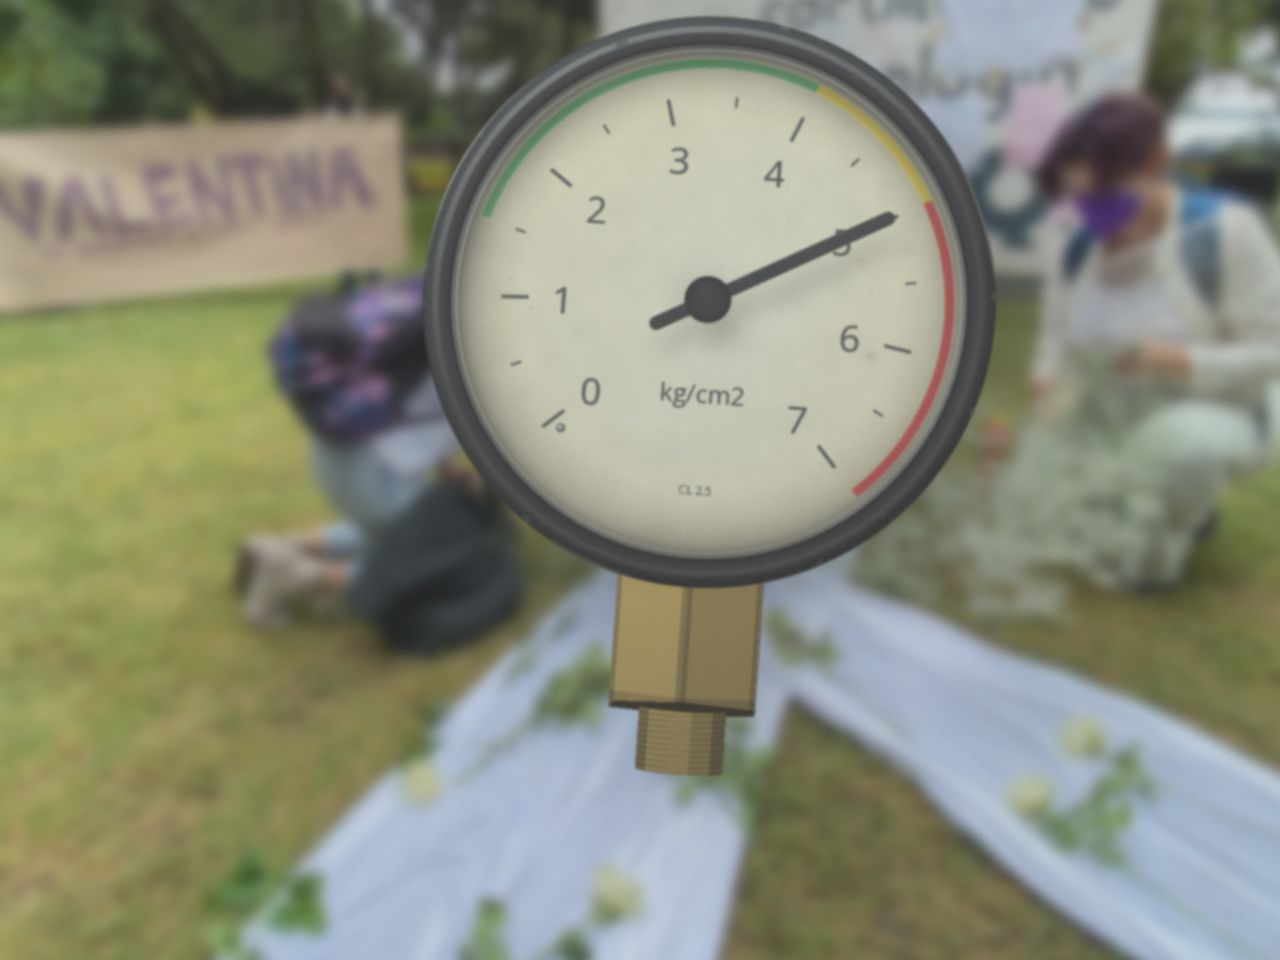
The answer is 5 kg/cm²
